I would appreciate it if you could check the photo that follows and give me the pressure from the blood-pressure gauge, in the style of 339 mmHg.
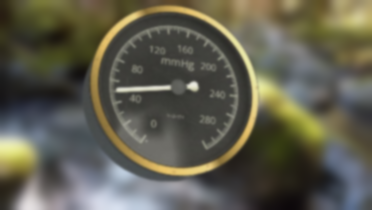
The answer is 50 mmHg
